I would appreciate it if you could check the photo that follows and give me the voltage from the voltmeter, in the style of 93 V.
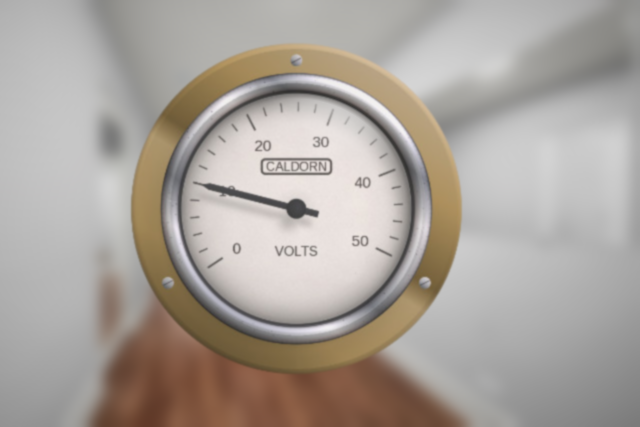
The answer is 10 V
